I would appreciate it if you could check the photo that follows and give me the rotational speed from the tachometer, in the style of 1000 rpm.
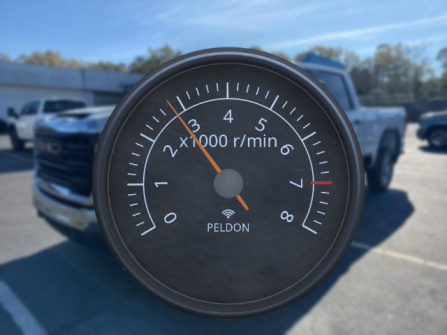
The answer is 2800 rpm
